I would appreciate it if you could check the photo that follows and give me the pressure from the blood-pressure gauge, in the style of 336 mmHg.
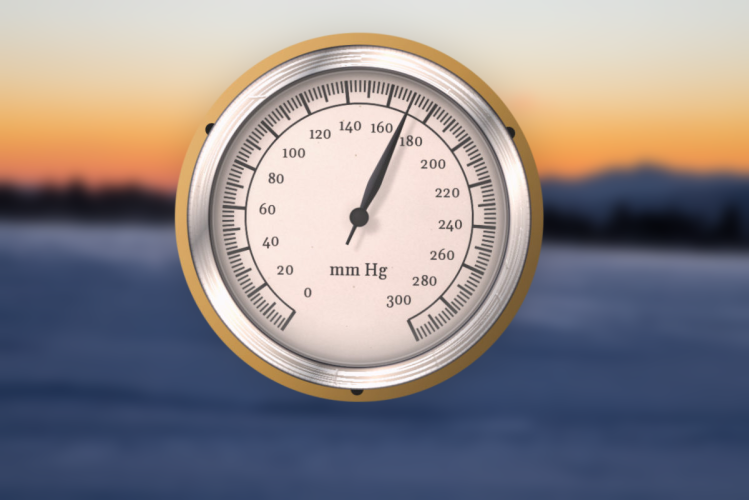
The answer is 170 mmHg
